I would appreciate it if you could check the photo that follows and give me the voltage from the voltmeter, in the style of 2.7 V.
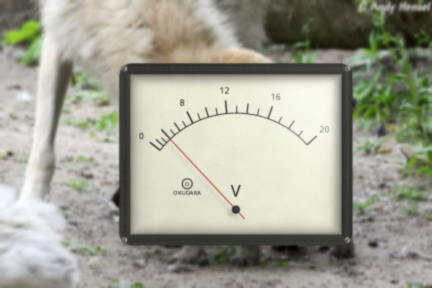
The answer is 4 V
